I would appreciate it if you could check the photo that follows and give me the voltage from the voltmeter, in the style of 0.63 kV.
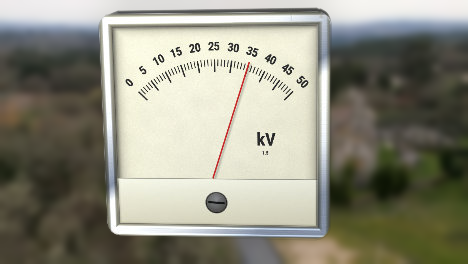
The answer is 35 kV
